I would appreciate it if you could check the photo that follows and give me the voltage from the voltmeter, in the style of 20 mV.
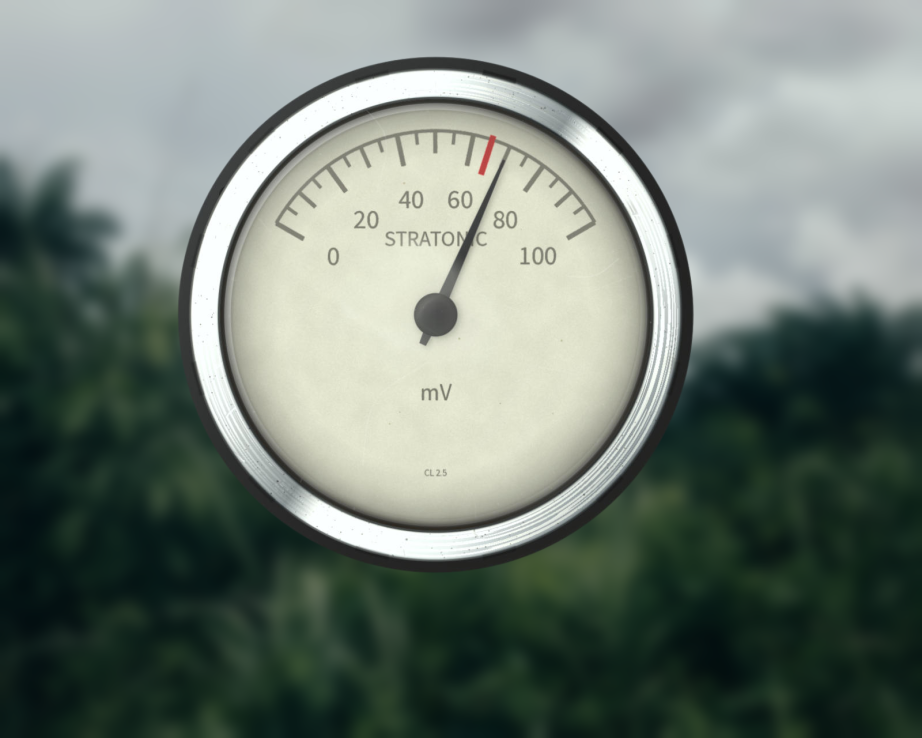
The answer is 70 mV
